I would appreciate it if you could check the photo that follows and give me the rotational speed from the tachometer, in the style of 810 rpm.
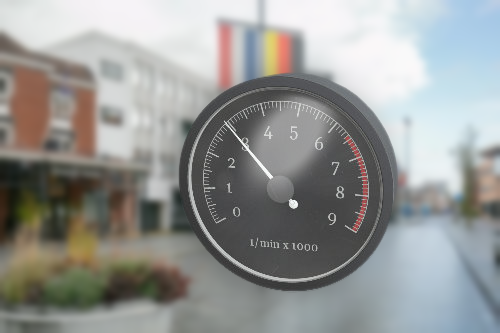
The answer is 3000 rpm
